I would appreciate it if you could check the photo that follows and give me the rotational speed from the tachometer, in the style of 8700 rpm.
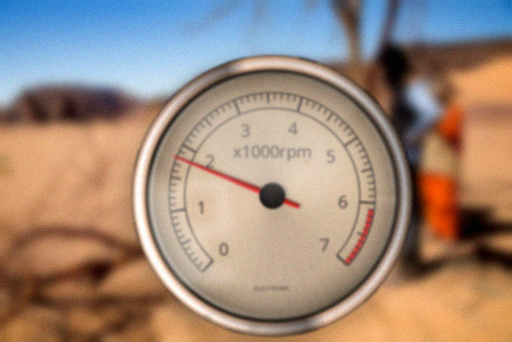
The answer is 1800 rpm
